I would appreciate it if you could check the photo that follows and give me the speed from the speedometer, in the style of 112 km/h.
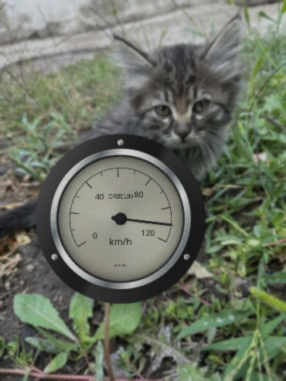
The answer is 110 km/h
